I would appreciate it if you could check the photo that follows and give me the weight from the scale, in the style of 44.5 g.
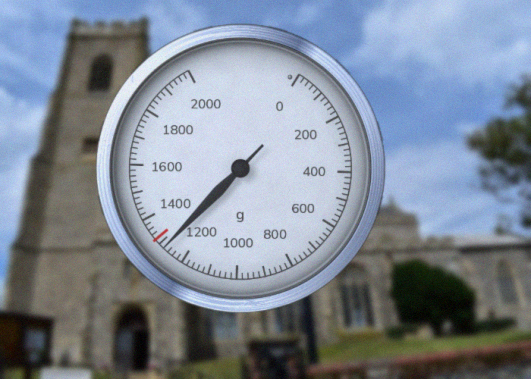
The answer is 1280 g
